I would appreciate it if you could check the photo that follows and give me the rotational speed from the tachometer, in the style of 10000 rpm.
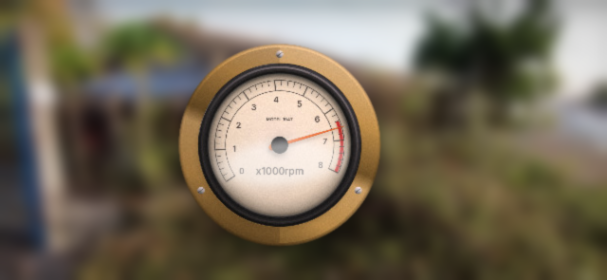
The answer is 6600 rpm
